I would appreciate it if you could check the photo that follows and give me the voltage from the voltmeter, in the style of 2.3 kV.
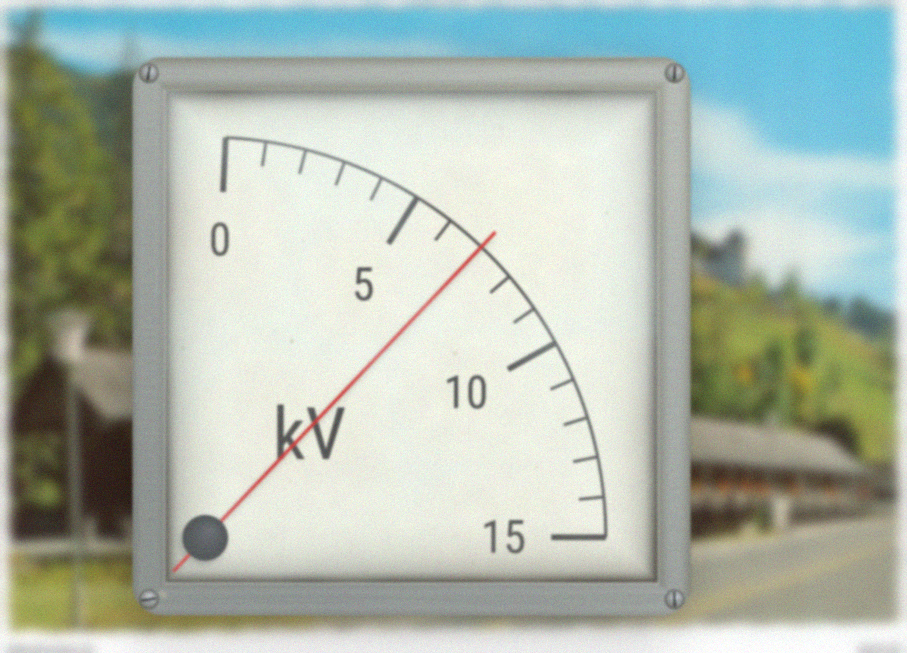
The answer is 7 kV
